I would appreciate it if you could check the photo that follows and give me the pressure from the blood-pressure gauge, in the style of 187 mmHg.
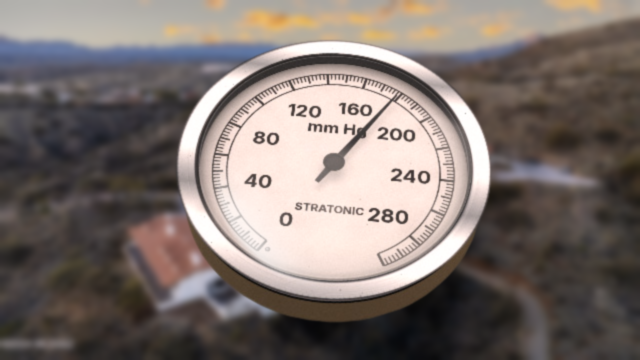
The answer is 180 mmHg
